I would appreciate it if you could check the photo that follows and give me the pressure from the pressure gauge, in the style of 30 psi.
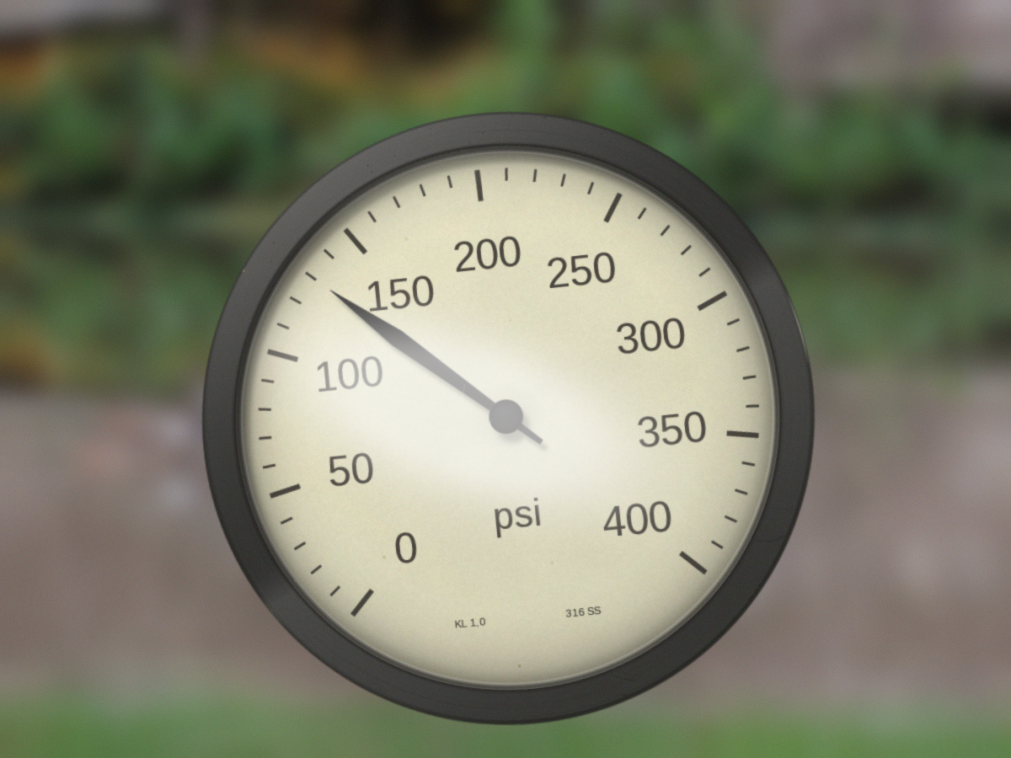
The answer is 130 psi
